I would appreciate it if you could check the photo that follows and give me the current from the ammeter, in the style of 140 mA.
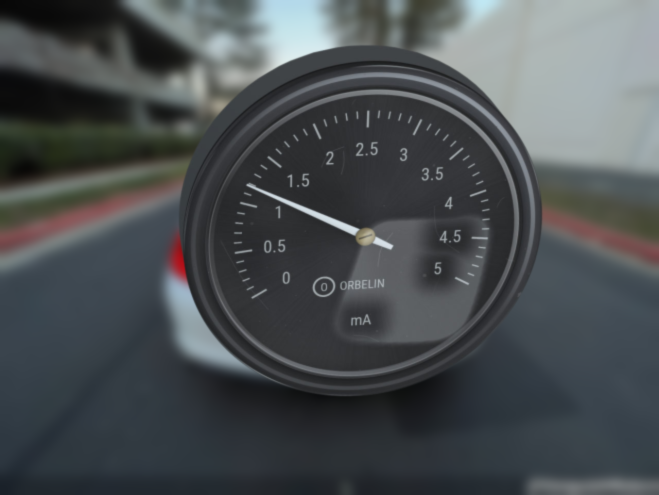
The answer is 1.2 mA
